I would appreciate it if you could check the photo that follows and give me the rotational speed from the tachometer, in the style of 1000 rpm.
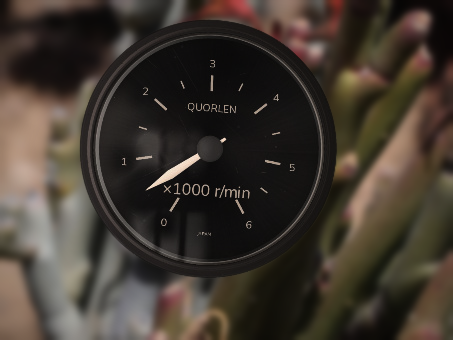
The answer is 500 rpm
